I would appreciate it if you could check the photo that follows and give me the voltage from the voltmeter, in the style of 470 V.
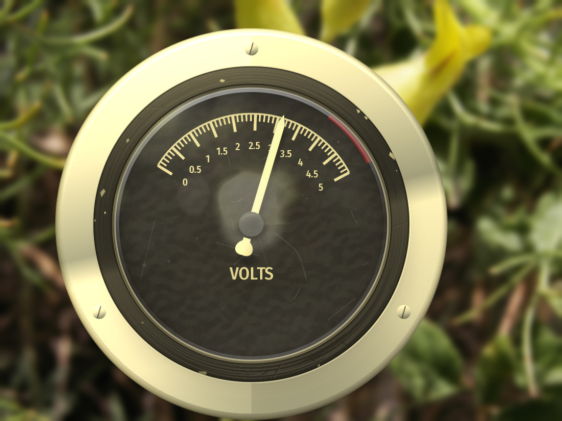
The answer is 3.1 V
